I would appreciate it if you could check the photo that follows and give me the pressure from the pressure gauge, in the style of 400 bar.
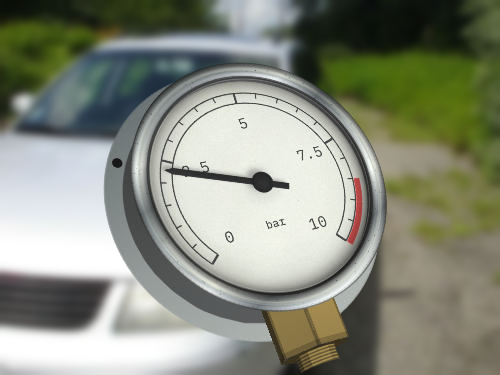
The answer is 2.25 bar
